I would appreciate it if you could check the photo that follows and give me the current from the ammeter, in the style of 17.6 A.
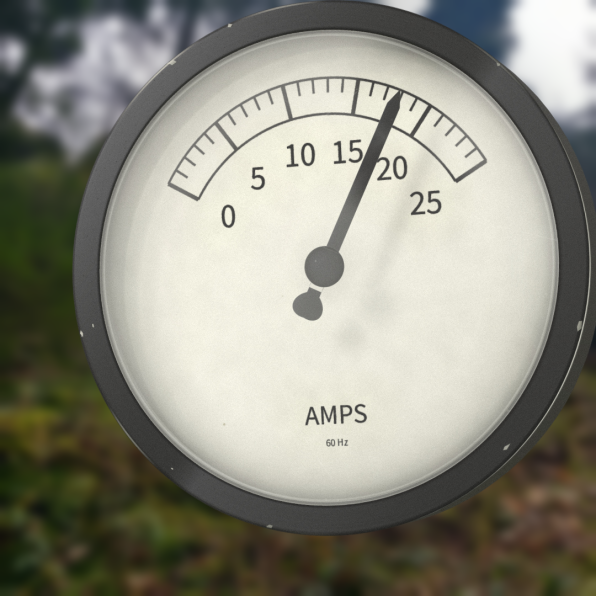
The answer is 18 A
